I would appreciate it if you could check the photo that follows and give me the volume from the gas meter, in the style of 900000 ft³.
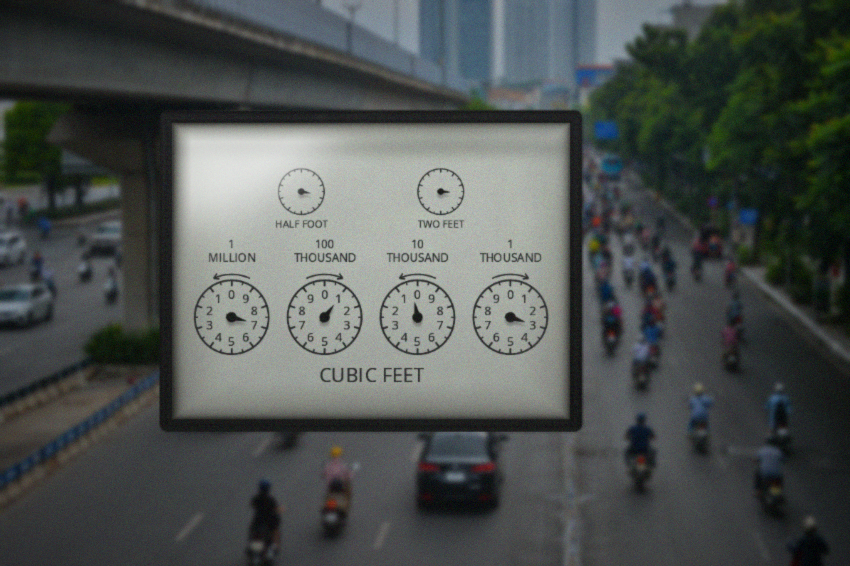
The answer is 710300 ft³
